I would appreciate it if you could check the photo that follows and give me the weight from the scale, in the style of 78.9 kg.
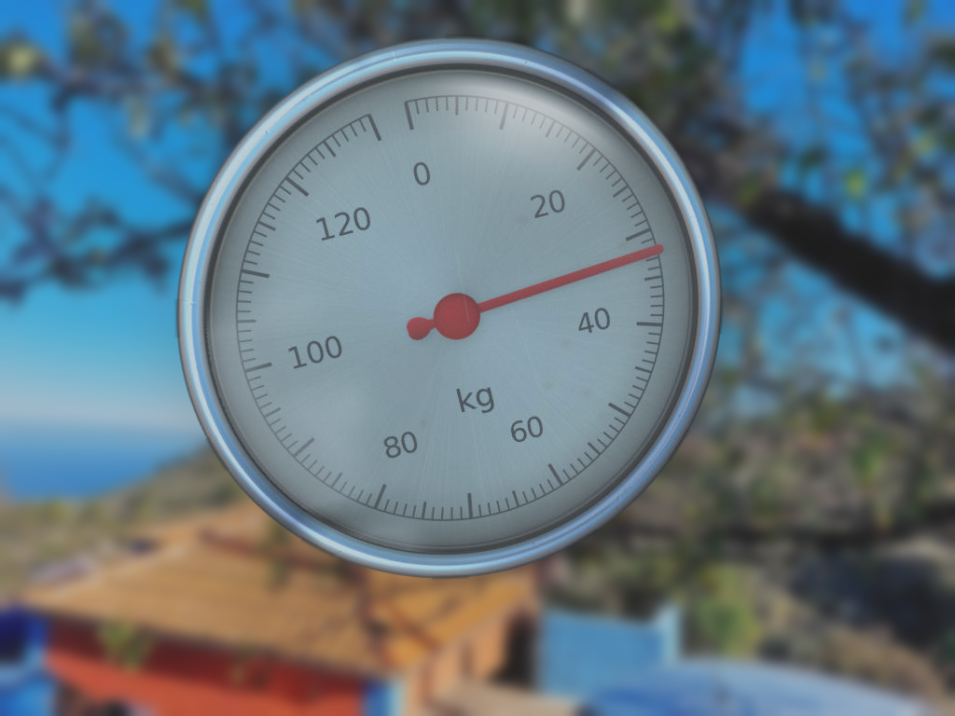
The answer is 32 kg
